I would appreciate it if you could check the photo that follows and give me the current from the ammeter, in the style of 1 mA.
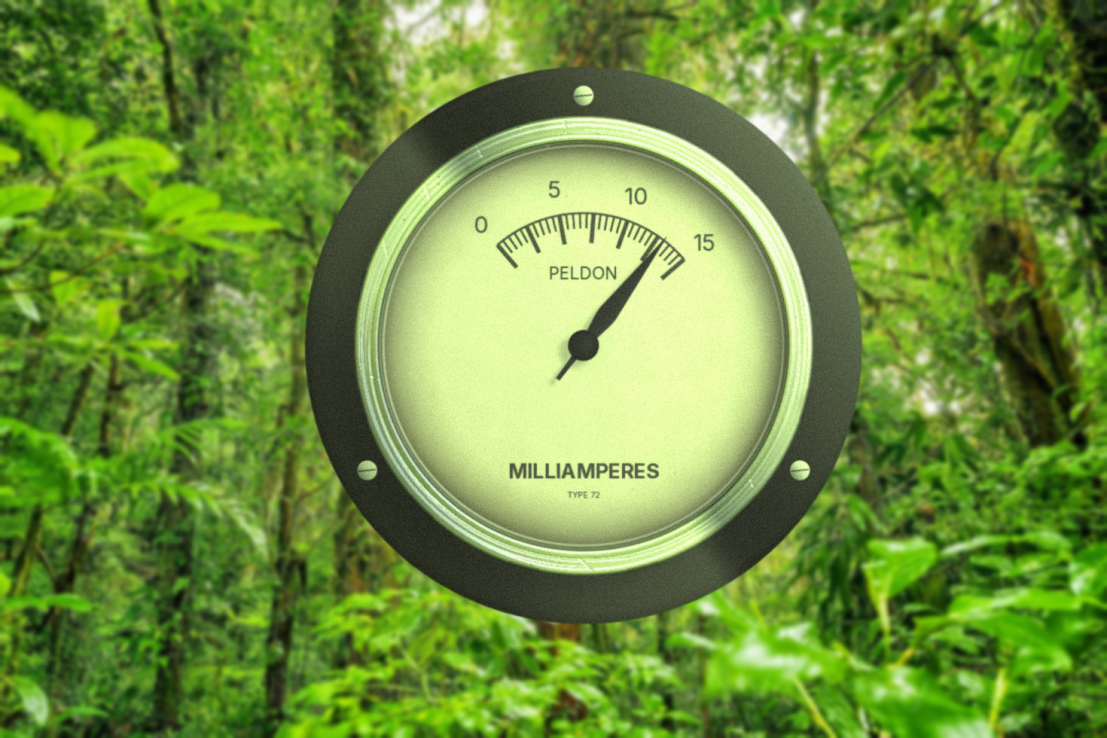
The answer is 13 mA
